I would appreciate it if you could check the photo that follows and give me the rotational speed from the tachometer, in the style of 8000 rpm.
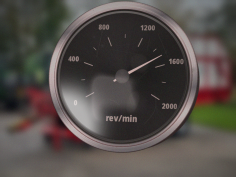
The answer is 1500 rpm
